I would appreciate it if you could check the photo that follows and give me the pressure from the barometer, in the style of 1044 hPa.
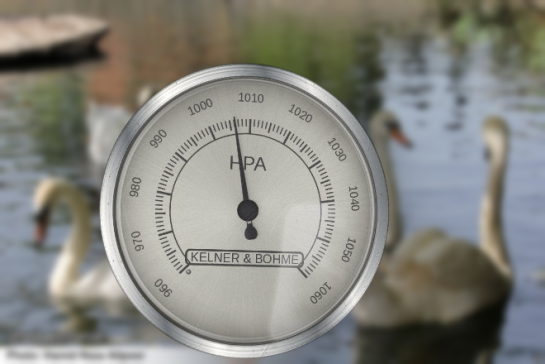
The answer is 1006 hPa
